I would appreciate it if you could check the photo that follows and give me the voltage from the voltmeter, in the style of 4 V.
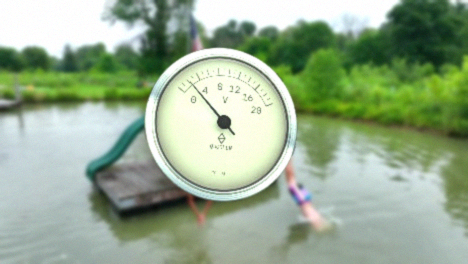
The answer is 2 V
